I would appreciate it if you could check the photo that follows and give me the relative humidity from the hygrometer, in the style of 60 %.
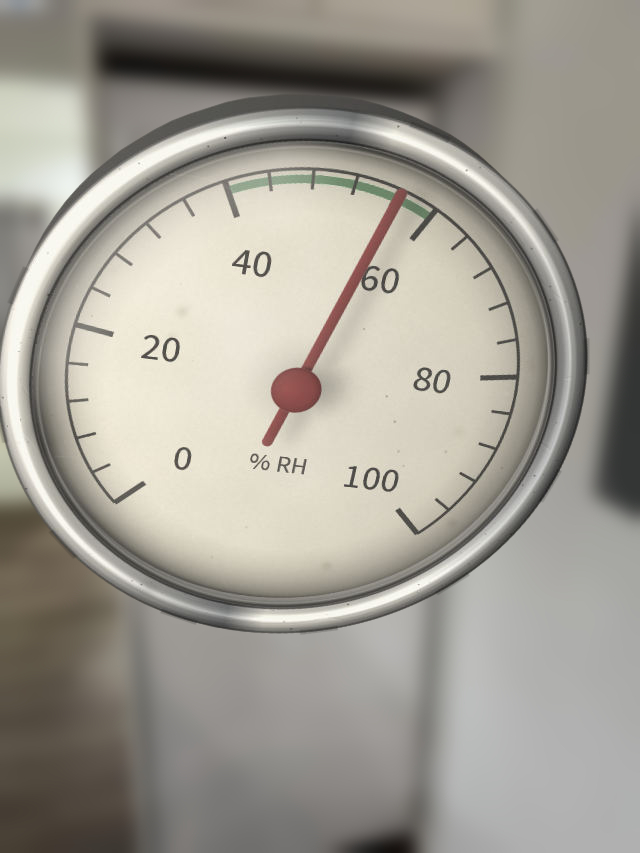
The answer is 56 %
